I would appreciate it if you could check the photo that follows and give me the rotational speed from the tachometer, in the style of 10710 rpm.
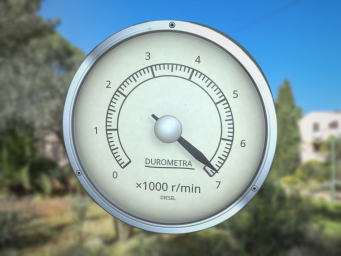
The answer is 6800 rpm
